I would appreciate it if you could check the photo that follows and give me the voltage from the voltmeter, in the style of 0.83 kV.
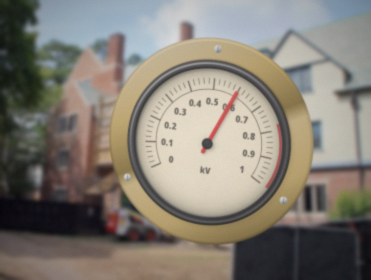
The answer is 0.6 kV
